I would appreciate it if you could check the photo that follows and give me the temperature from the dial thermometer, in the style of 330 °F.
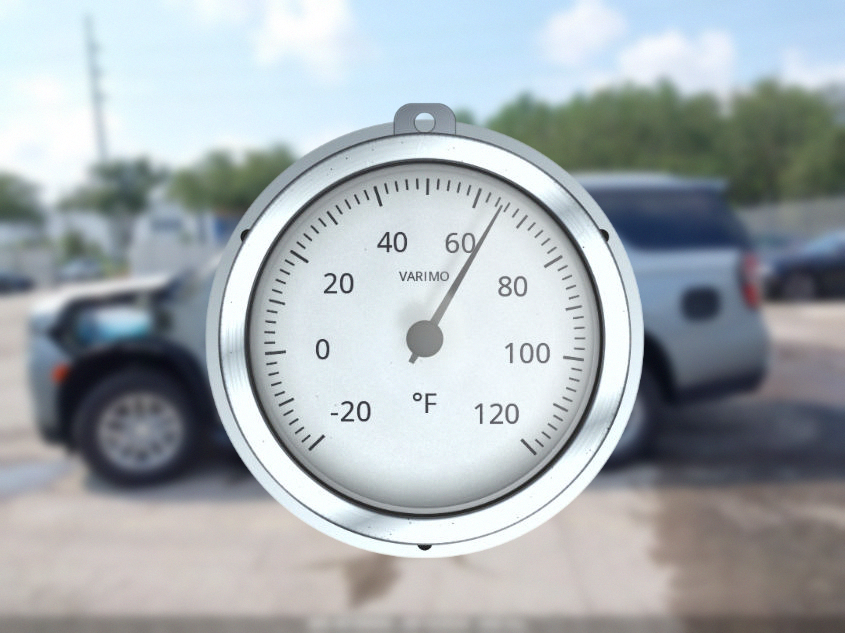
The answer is 65 °F
